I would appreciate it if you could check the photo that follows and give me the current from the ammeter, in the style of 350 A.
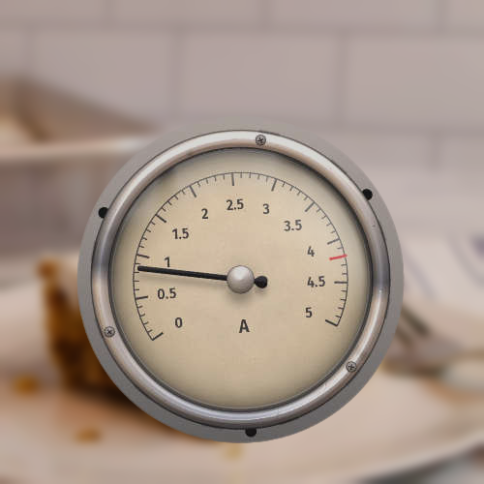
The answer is 0.85 A
